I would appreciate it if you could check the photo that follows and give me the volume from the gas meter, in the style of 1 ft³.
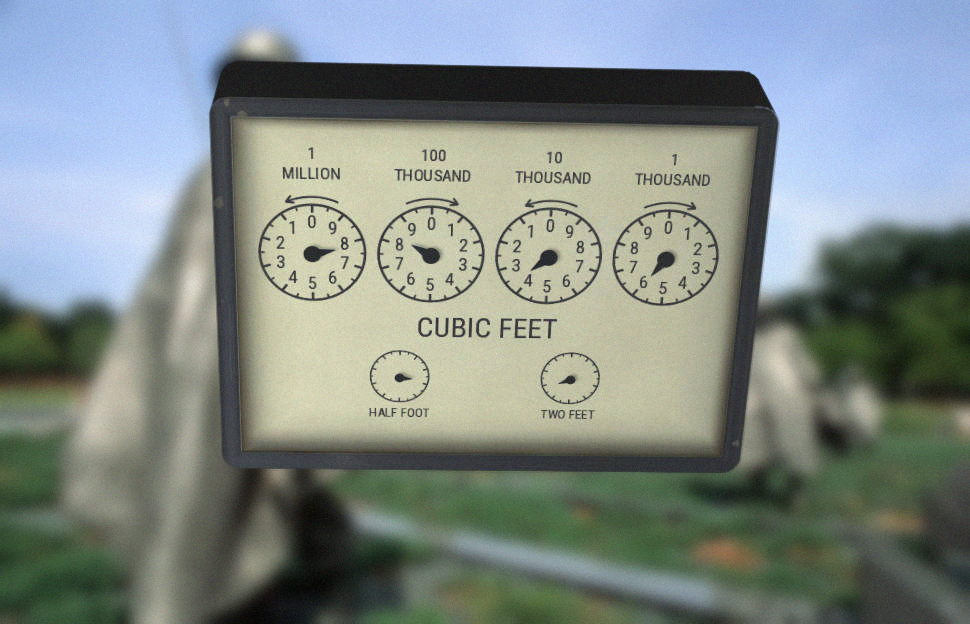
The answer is 783600 ft³
